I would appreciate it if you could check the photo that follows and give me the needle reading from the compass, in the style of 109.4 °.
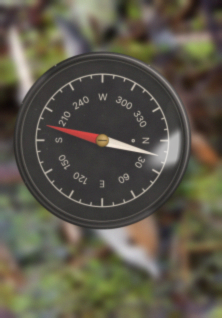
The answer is 195 °
